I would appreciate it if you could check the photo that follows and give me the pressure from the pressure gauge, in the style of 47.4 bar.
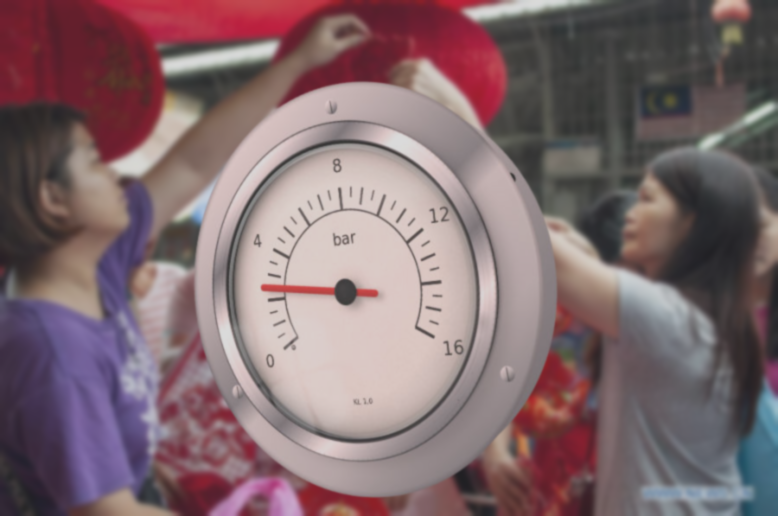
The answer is 2.5 bar
